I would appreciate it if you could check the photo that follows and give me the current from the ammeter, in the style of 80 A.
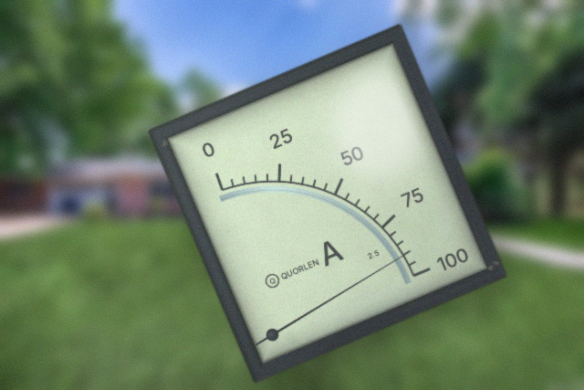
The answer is 90 A
